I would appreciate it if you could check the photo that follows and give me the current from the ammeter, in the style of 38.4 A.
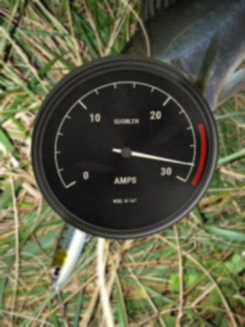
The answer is 28 A
